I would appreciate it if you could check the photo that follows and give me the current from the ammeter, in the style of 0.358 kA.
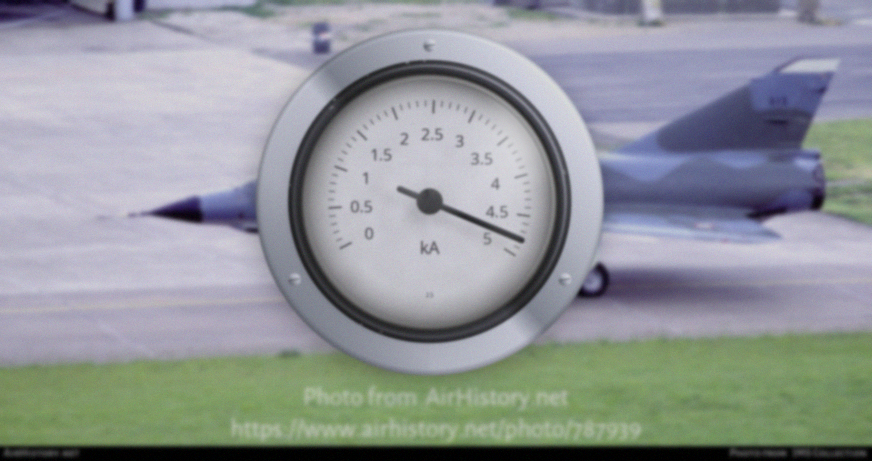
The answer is 4.8 kA
